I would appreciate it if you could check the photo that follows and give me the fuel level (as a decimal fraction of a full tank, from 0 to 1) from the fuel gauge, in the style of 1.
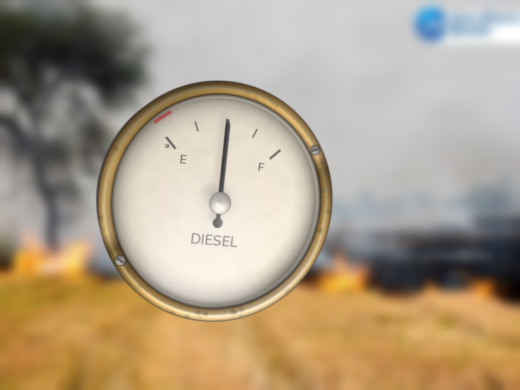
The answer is 0.5
